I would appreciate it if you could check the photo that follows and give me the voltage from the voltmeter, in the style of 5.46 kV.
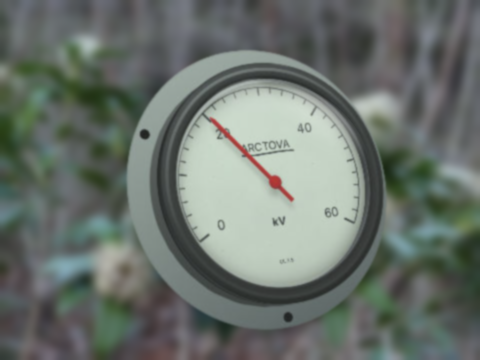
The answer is 20 kV
